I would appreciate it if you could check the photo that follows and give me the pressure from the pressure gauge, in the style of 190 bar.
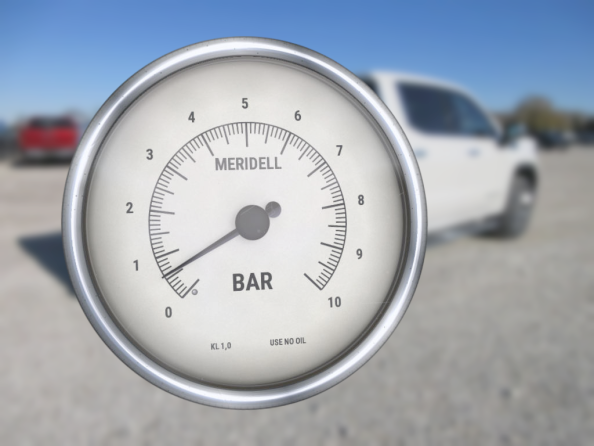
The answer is 0.6 bar
